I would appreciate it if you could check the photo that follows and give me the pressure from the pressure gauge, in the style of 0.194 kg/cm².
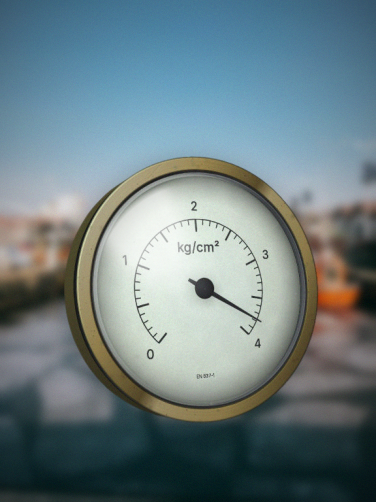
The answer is 3.8 kg/cm²
